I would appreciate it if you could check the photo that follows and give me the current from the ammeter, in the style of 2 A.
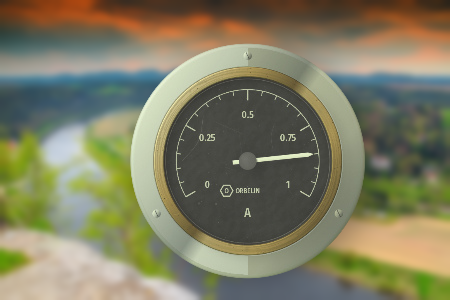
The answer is 0.85 A
